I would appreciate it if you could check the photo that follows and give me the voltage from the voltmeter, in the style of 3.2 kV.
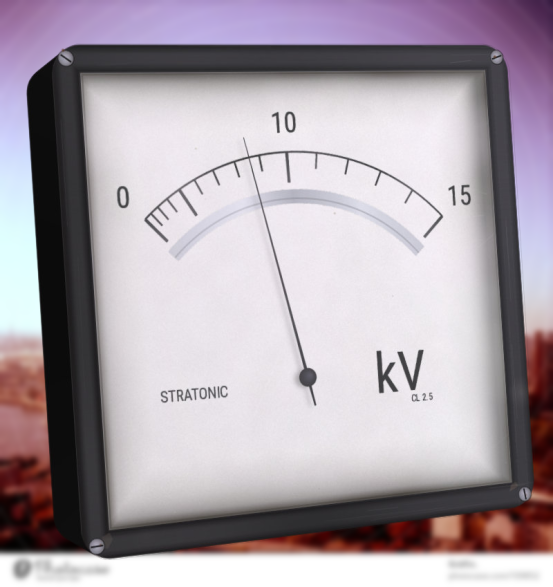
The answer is 8.5 kV
